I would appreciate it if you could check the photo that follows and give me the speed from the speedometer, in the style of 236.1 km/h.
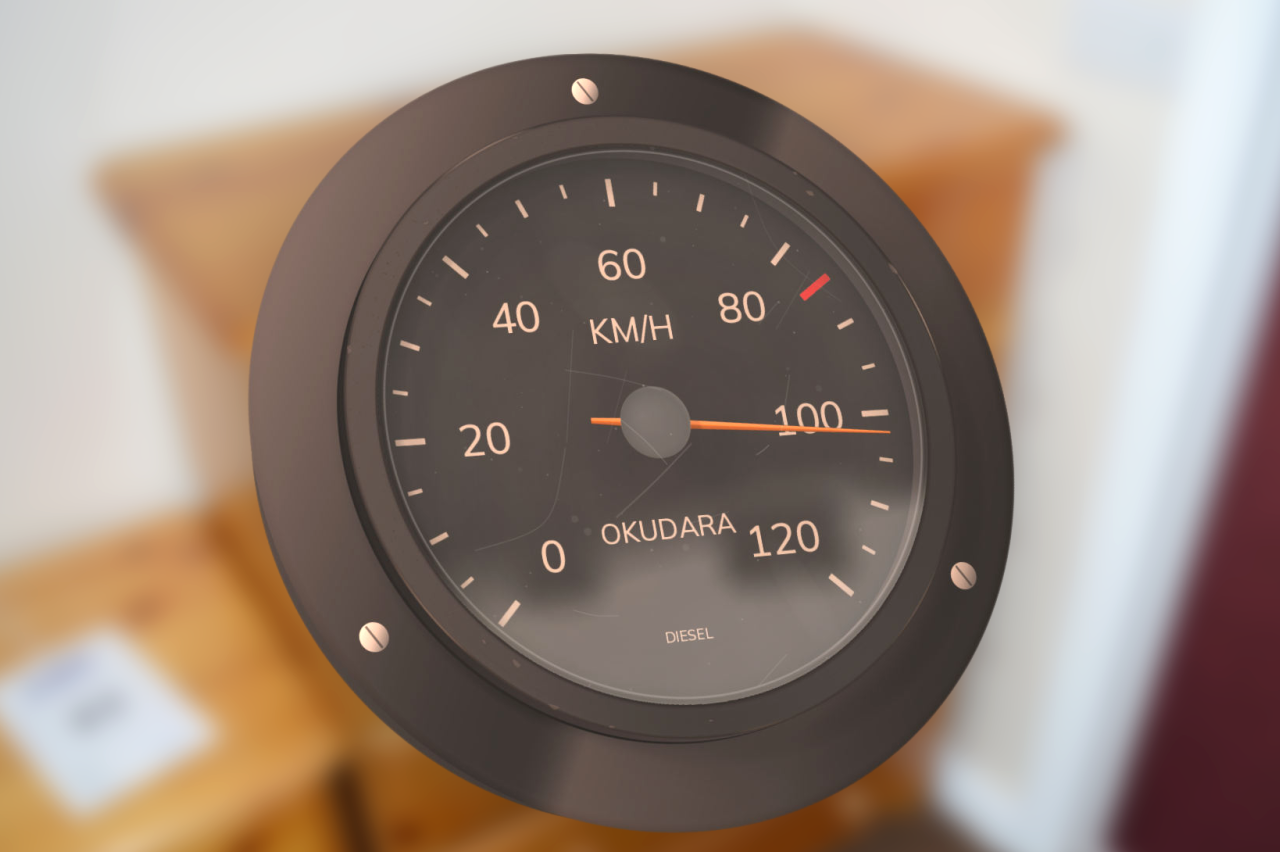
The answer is 102.5 km/h
